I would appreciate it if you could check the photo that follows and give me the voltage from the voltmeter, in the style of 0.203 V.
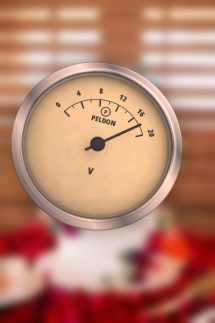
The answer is 18 V
